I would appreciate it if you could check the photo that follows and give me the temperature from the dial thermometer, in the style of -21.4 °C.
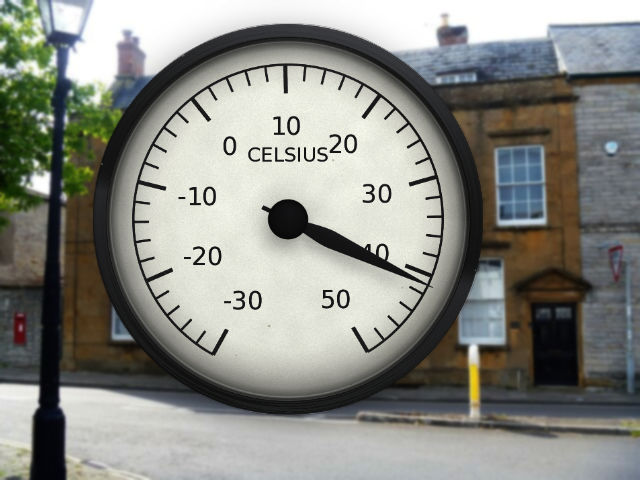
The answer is 41 °C
